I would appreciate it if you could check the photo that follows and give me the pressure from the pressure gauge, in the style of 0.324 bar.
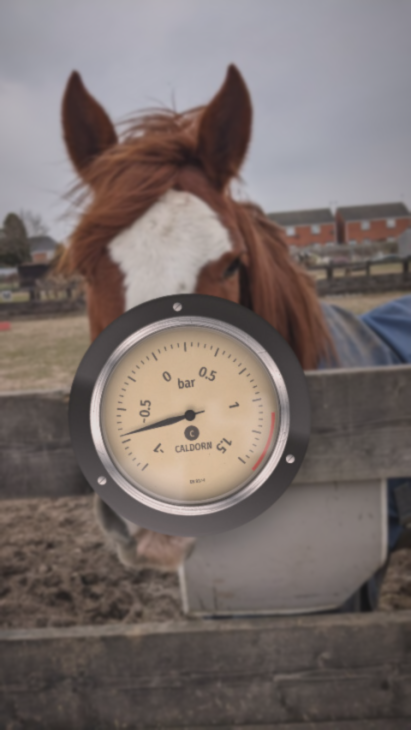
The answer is -0.7 bar
